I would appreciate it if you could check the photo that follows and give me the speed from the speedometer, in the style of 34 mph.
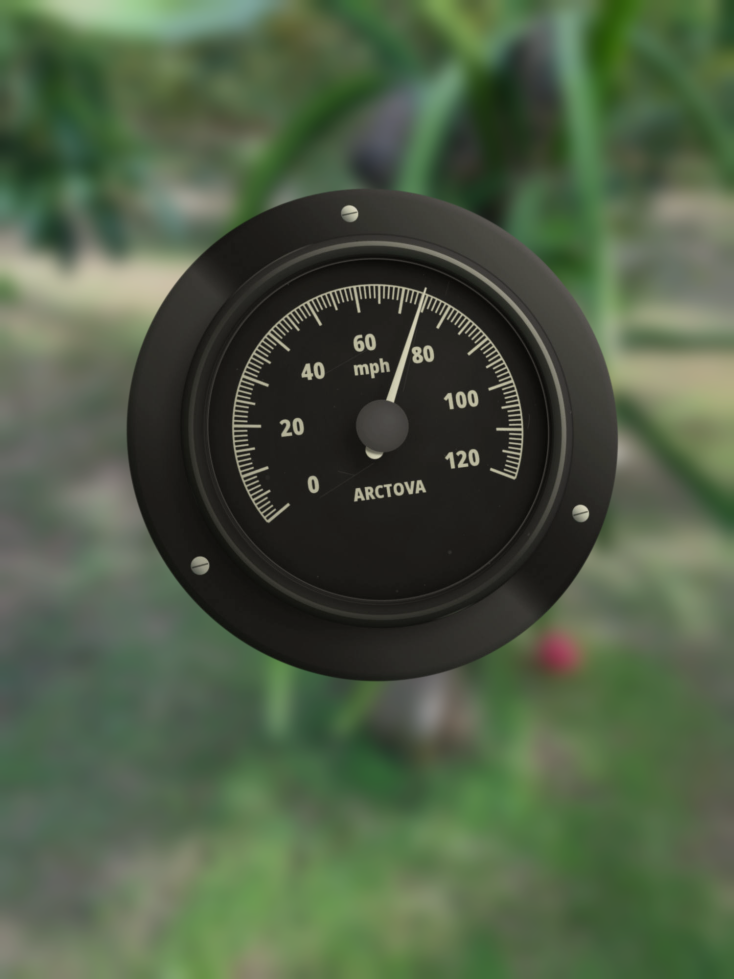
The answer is 74 mph
